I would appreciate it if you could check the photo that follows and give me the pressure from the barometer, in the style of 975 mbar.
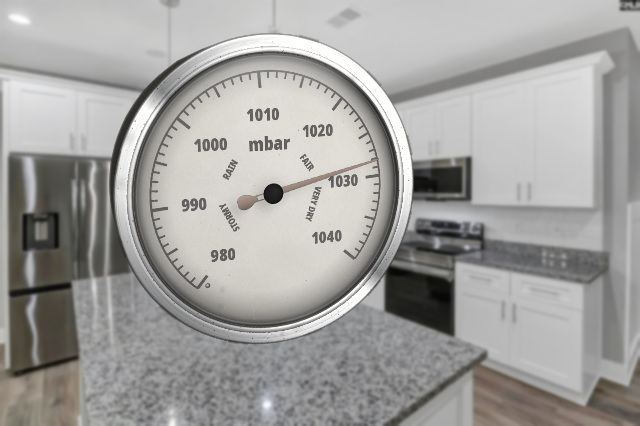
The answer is 1028 mbar
